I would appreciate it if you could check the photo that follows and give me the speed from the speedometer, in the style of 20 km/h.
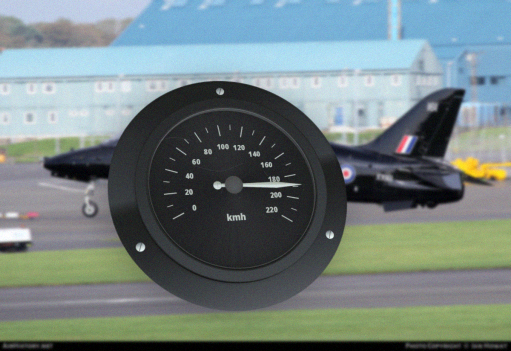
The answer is 190 km/h
